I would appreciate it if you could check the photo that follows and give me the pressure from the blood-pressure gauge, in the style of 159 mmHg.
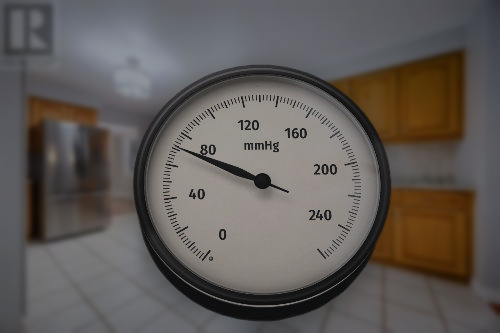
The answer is 70 mmHg
